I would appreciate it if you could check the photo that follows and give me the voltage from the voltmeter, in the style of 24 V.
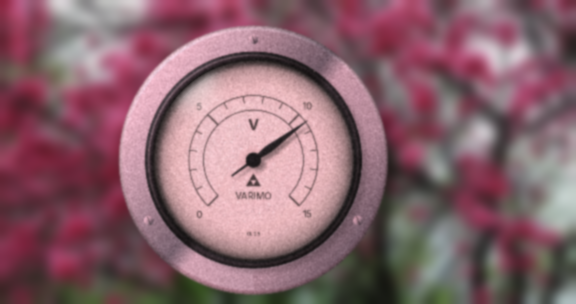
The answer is 10.5 V
